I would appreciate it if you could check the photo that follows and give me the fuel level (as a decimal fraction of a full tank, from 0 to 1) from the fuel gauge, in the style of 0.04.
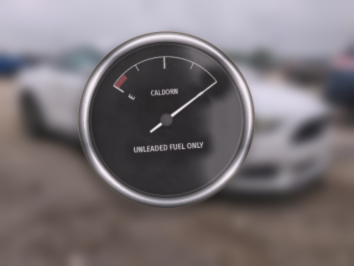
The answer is 1
